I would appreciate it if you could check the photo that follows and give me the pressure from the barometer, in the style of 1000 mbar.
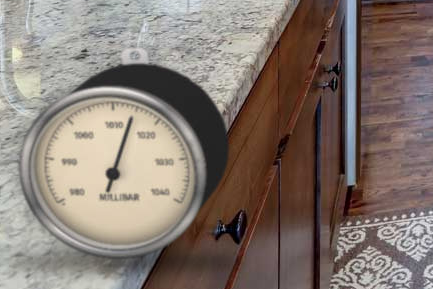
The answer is 1015 mbar
